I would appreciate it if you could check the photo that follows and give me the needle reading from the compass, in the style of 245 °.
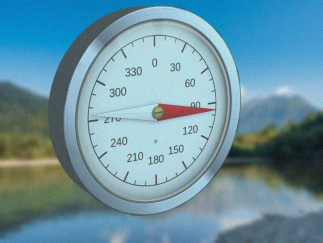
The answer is 95 °
